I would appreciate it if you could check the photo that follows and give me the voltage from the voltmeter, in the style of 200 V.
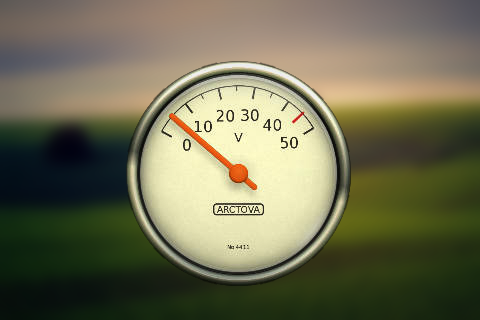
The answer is 5 V
